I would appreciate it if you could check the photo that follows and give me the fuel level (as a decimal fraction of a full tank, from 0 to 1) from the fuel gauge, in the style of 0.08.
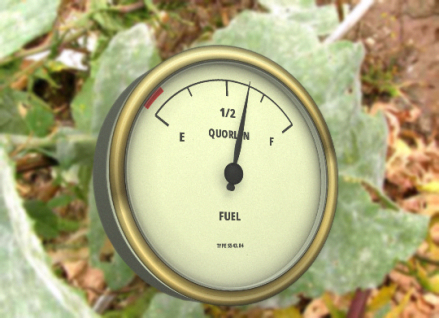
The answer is 0.625
